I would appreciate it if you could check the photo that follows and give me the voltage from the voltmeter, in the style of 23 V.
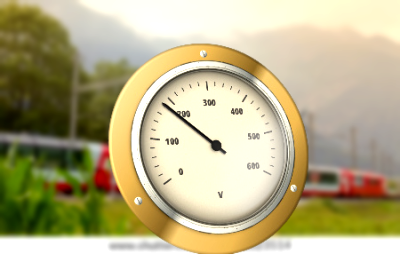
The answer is 180 V
